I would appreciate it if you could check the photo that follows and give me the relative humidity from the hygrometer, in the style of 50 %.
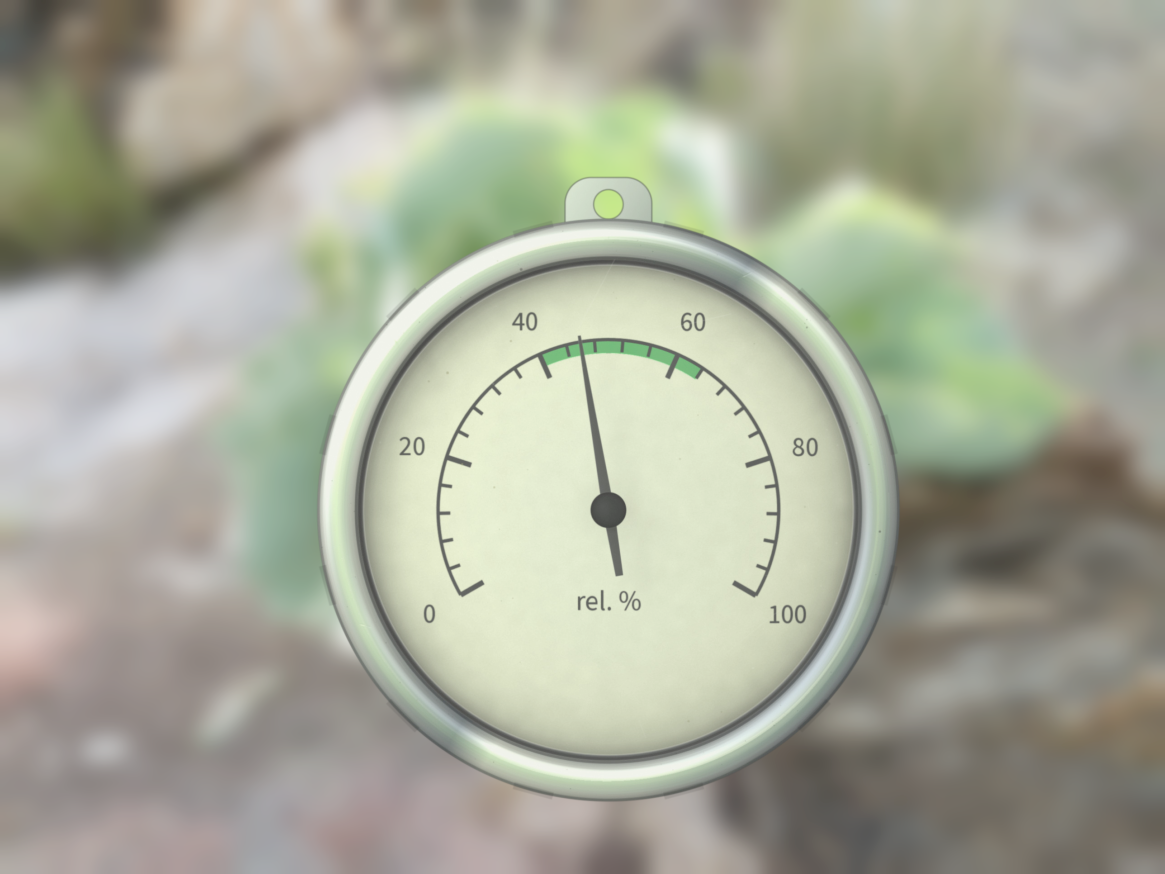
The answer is 46 %
